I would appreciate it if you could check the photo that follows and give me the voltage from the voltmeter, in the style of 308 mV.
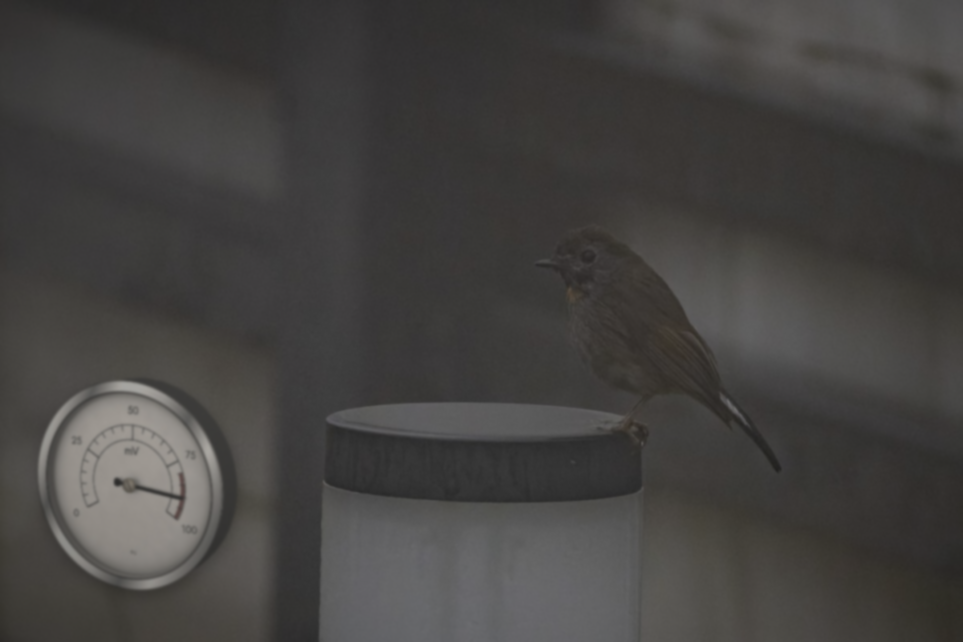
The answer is 90 mV
